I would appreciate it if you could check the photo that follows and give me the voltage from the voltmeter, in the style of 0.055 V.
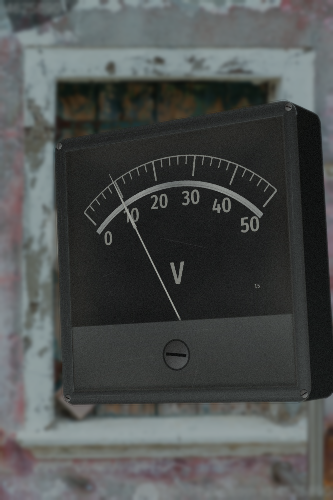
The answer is 10 V
